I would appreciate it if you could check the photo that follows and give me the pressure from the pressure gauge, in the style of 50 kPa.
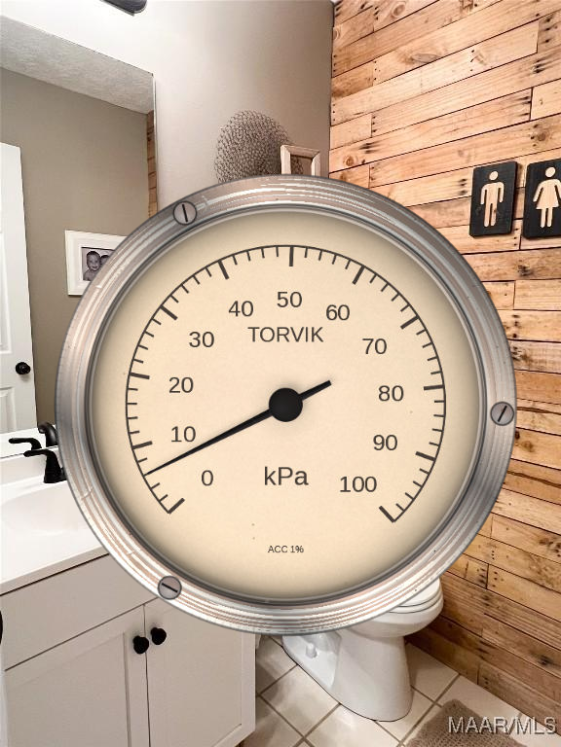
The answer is 6 kPa
